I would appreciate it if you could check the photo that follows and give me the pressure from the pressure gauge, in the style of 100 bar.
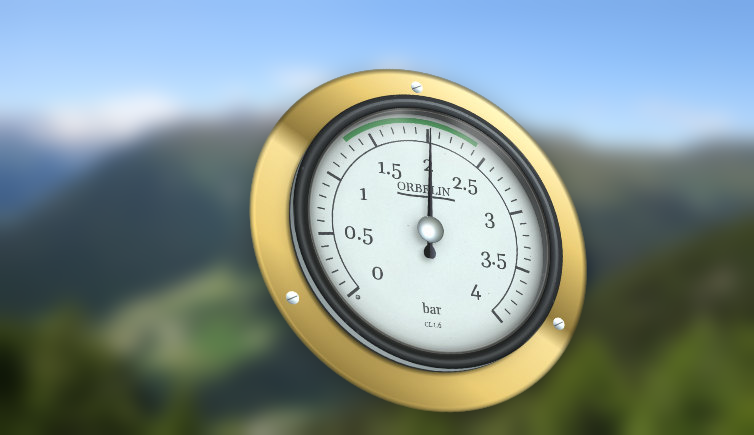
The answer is 2 bar
